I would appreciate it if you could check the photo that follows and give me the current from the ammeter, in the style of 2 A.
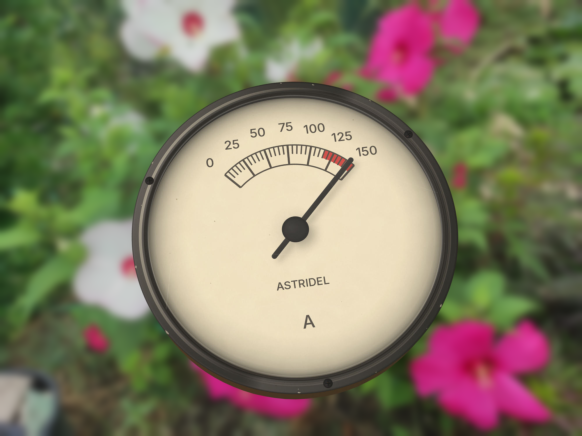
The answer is 145 A
